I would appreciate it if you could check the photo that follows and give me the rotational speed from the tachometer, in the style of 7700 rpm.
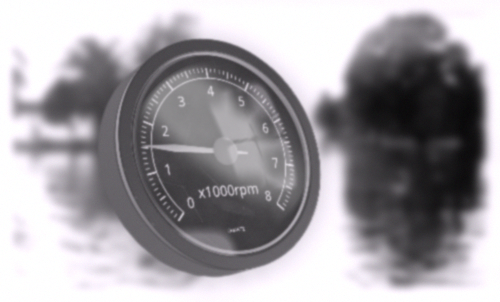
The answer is 1500 rpm
